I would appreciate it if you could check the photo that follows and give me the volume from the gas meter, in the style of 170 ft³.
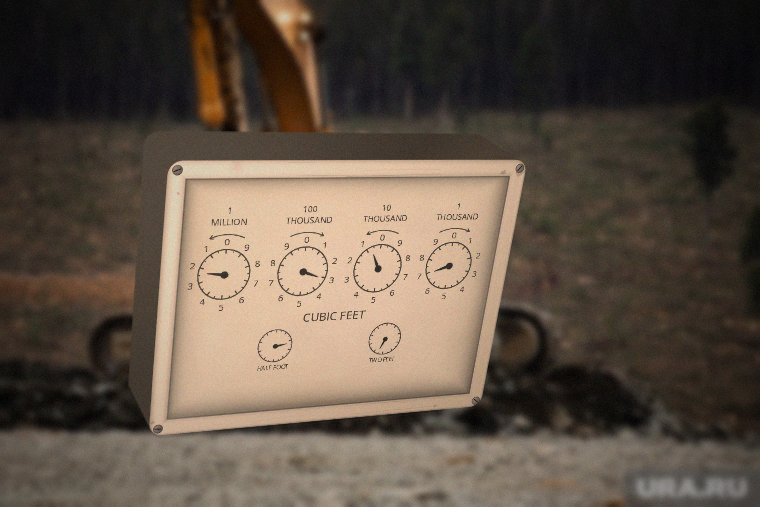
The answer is 230700 ft³
